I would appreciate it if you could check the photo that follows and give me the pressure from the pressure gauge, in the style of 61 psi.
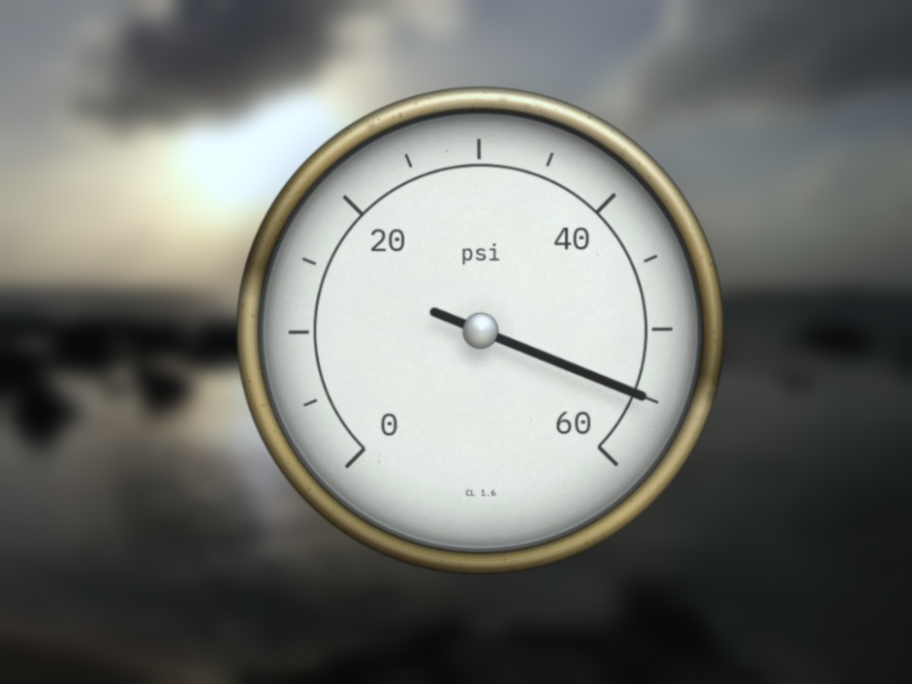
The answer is 55 psi
